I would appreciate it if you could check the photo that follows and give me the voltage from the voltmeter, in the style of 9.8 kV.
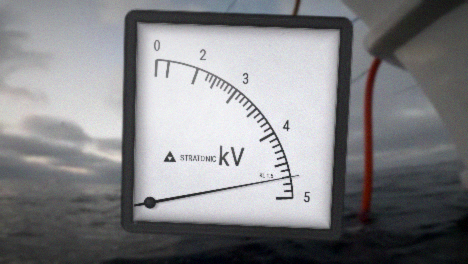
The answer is 4.7 kV
